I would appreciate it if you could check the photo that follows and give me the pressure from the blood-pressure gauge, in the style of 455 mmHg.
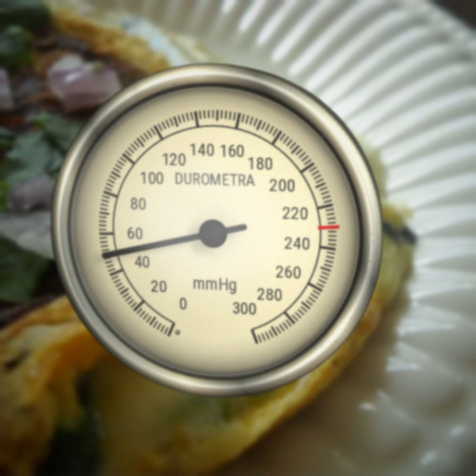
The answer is 50 mmHg
